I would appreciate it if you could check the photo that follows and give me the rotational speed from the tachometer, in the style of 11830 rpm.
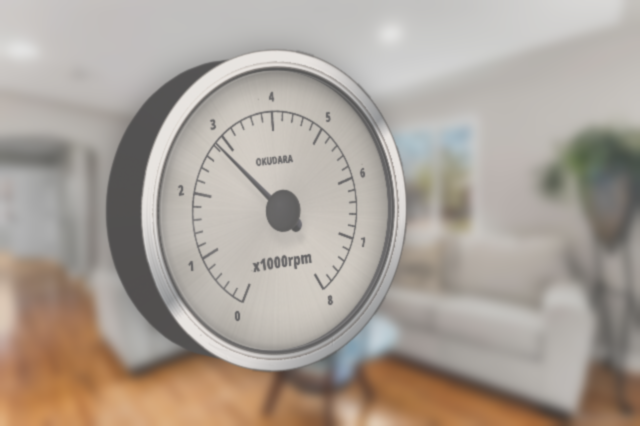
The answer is 2800 rpm
